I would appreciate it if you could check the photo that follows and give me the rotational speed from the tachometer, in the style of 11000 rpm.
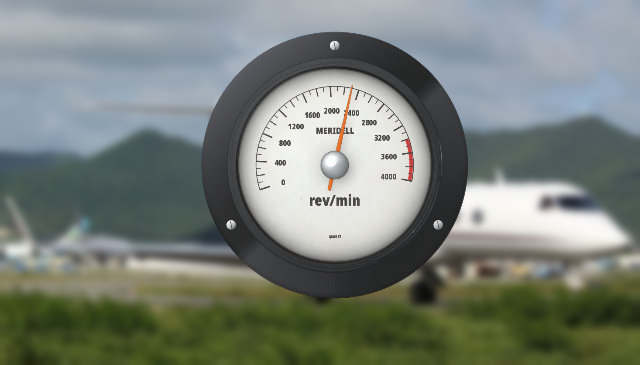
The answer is 2300 rpm
